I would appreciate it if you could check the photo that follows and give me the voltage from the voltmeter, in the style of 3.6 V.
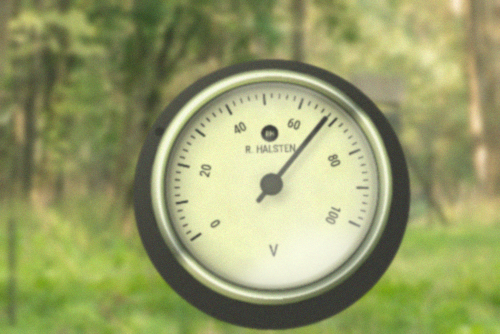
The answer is 68 V
